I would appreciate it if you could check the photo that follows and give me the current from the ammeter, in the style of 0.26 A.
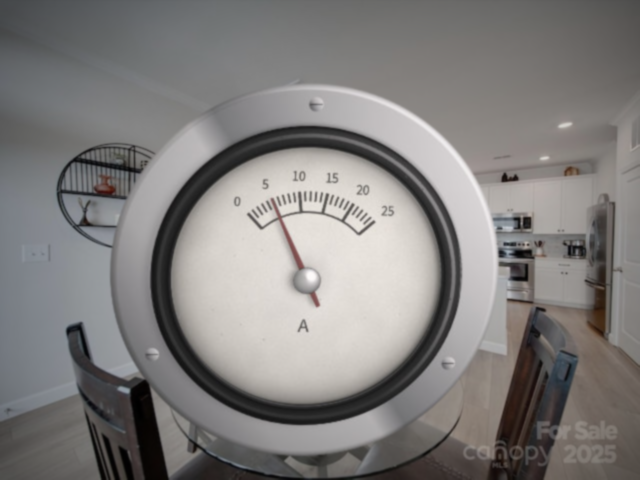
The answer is 5 A
